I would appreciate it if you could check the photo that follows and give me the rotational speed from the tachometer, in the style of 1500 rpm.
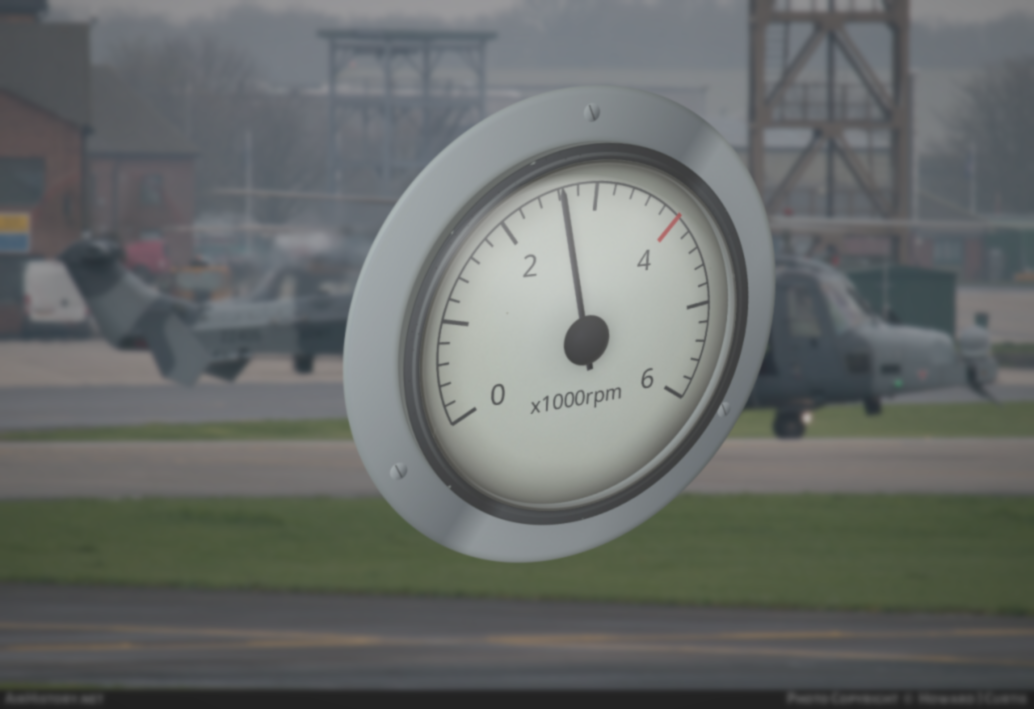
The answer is 2600 rpm
